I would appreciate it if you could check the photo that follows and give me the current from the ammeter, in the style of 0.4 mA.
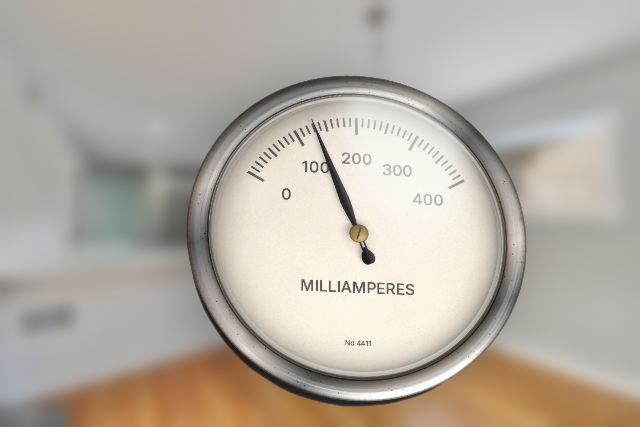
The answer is 130 mA
